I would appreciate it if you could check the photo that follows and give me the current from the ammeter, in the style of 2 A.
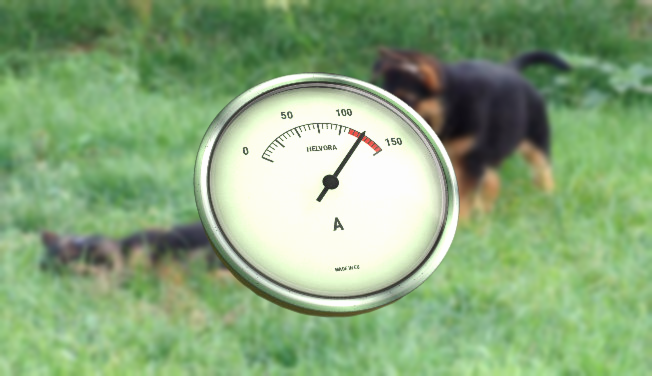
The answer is 125 A
